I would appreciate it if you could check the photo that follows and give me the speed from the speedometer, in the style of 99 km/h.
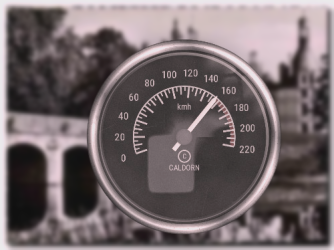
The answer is 155 km/h
